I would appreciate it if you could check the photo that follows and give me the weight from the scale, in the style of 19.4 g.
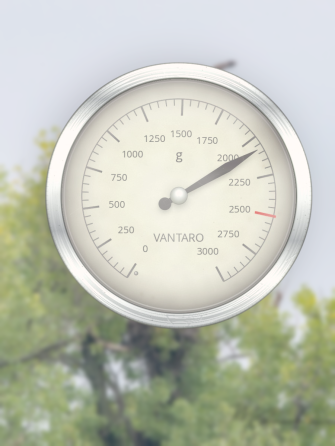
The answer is 2075 g
